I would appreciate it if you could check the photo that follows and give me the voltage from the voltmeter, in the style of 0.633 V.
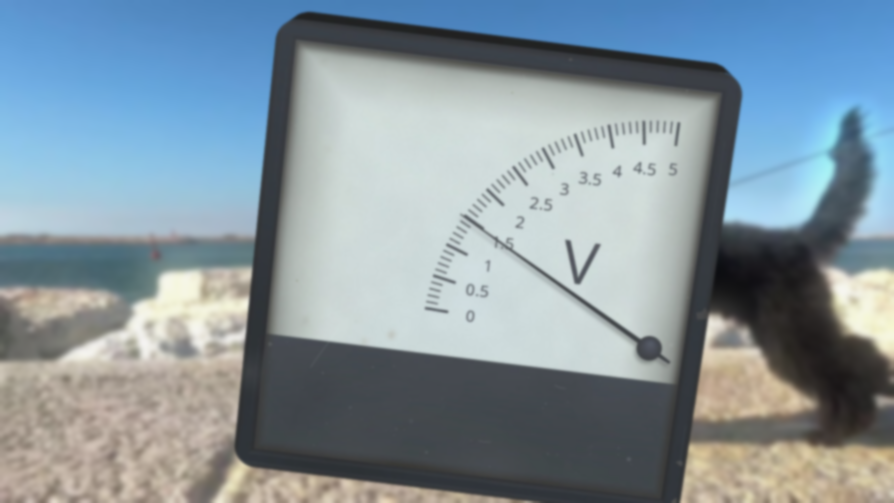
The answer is 1.5 V
